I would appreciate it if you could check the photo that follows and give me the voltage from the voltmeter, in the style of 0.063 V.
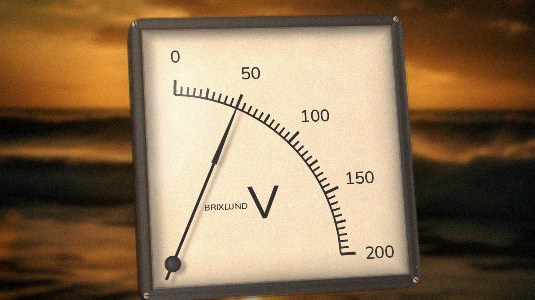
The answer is 50 V
